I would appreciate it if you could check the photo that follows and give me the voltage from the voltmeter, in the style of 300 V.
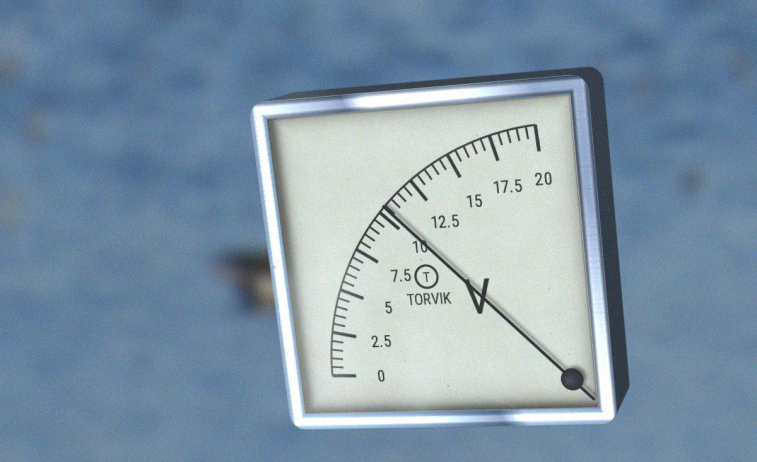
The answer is 10.5 V
